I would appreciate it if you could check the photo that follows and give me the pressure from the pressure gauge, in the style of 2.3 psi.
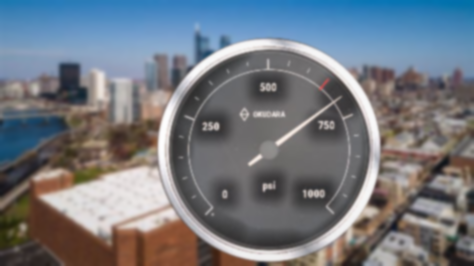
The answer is 700 psi
